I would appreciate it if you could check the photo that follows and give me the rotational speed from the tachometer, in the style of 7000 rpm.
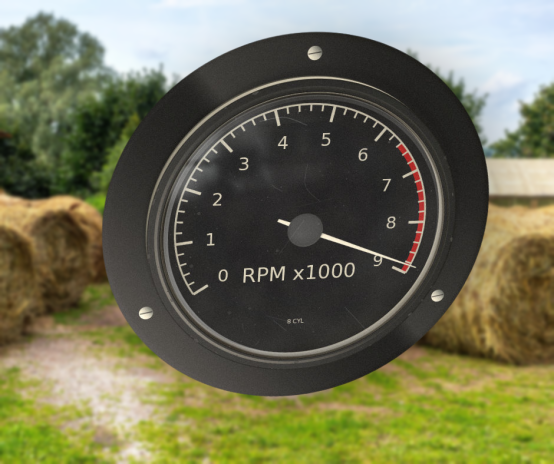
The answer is 8800 rpm
